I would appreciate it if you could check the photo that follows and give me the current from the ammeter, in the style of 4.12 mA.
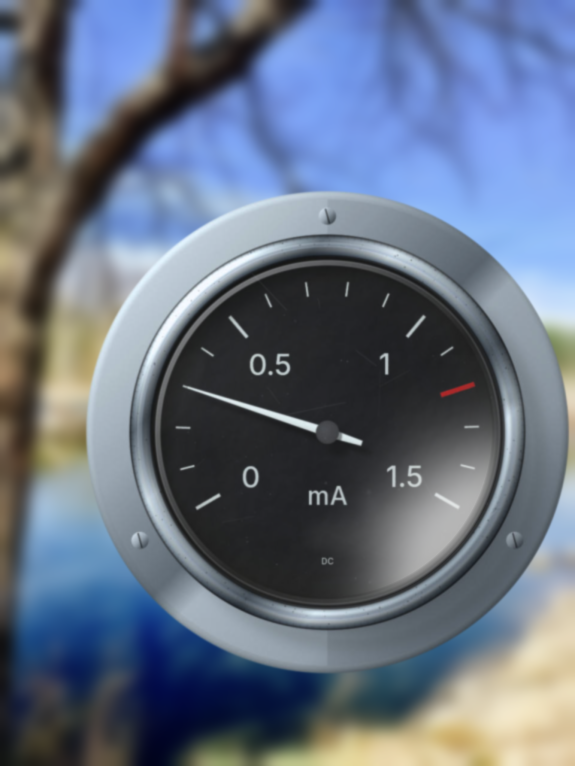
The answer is 0.3 mA
